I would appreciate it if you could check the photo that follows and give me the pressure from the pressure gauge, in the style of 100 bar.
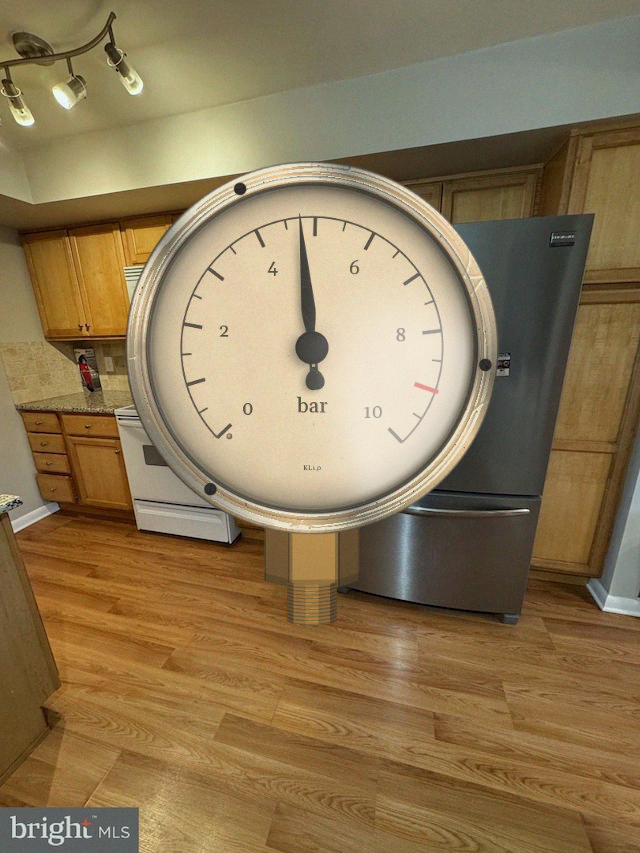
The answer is 4.75 bar
